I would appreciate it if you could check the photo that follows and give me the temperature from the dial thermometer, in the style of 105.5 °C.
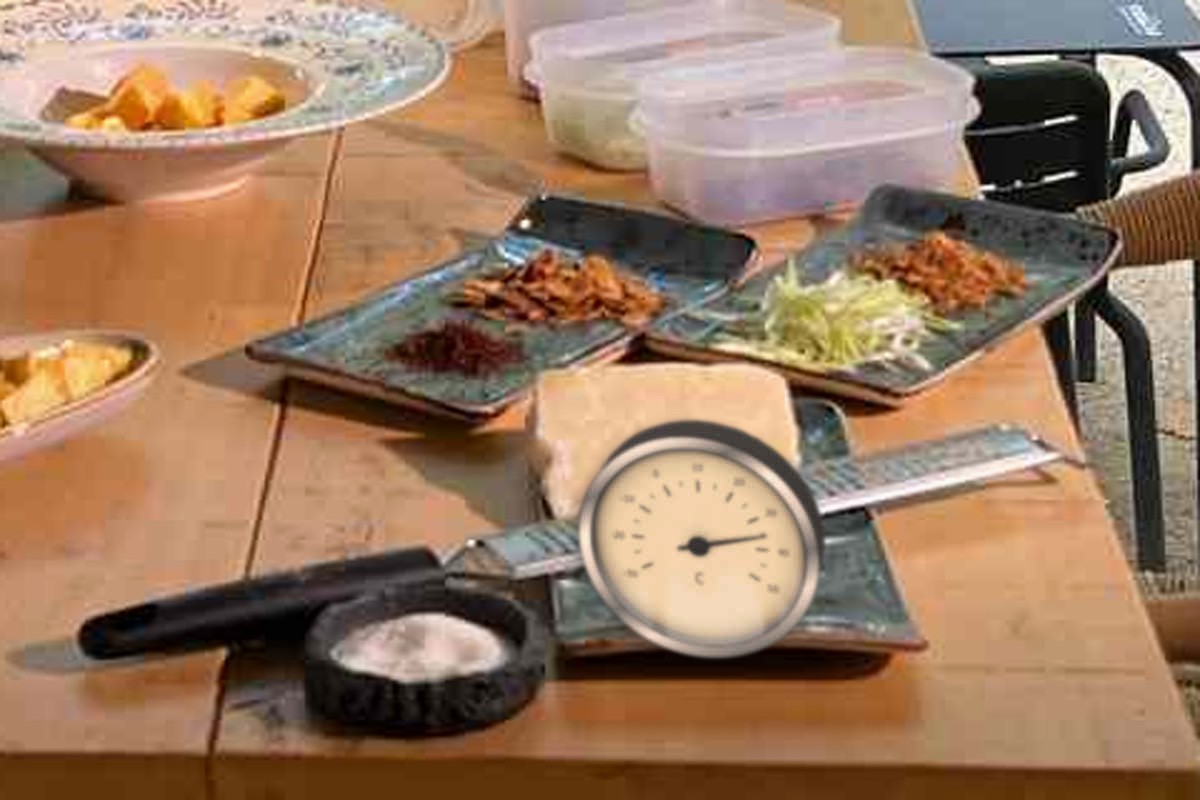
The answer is 35 °C
